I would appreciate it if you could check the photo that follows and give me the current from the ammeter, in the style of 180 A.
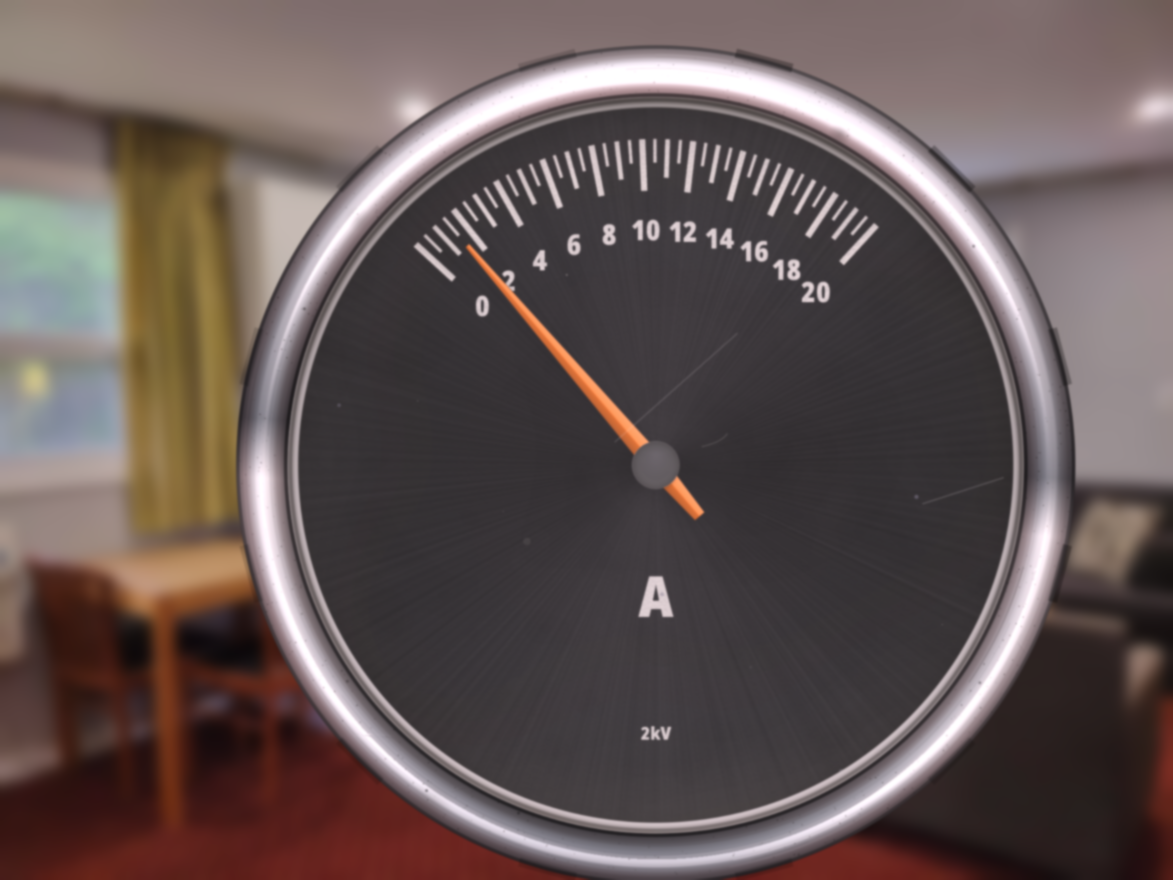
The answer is 1.5 A
